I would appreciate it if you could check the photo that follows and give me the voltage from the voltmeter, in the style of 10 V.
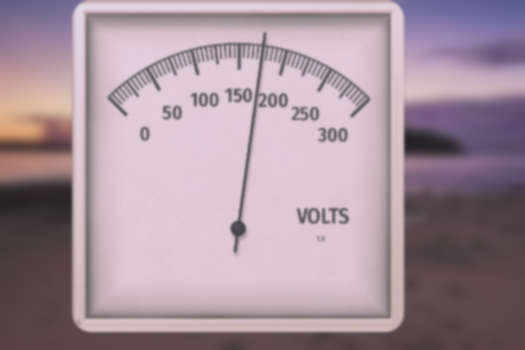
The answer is 175 V
